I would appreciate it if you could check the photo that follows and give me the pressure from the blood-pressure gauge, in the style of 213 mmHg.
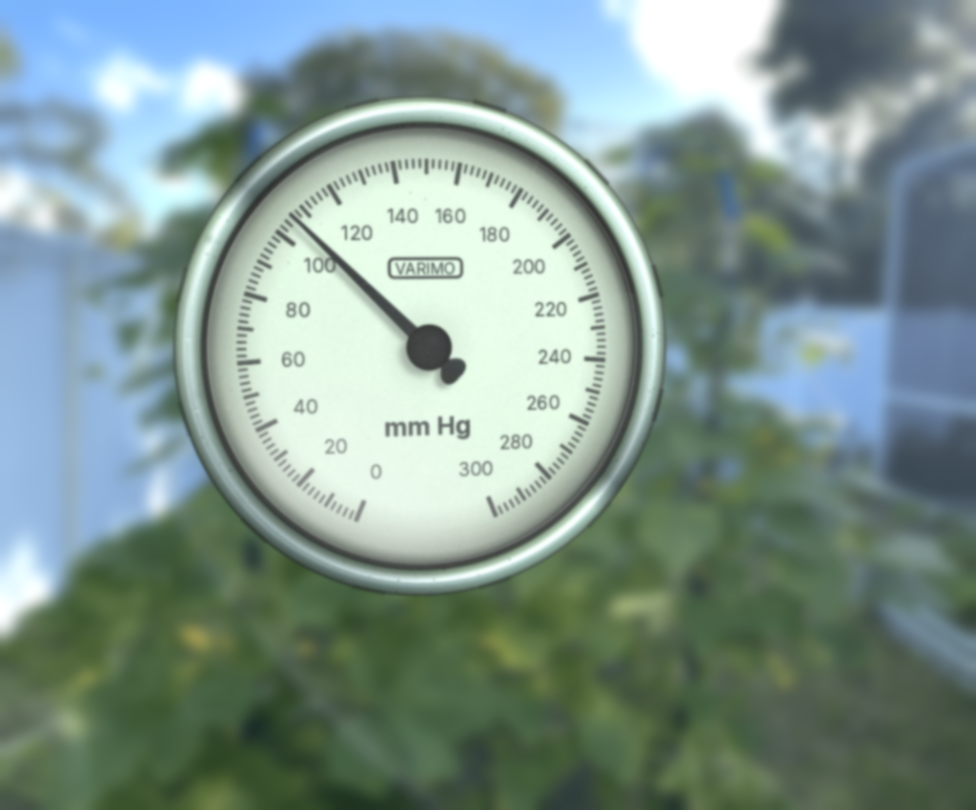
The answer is 106 mmHg
